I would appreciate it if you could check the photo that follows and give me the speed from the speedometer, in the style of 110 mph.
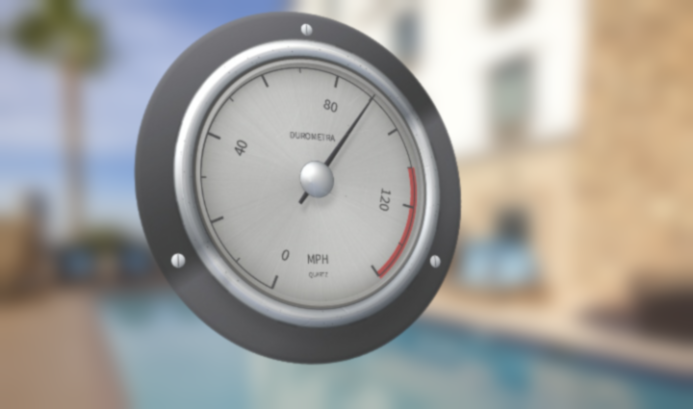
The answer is 90 mph
